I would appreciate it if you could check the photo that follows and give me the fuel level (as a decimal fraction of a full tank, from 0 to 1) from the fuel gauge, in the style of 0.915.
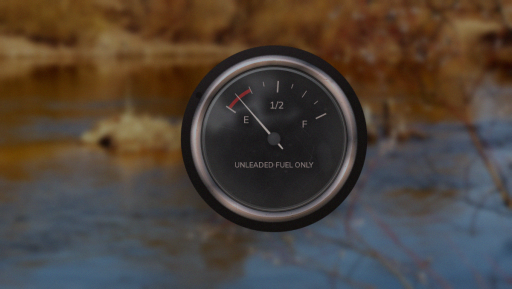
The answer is 0.125
